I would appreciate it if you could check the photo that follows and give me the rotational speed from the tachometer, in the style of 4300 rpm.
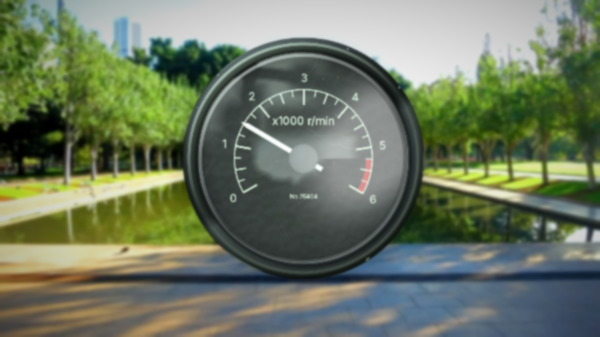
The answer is 1500 rpm
